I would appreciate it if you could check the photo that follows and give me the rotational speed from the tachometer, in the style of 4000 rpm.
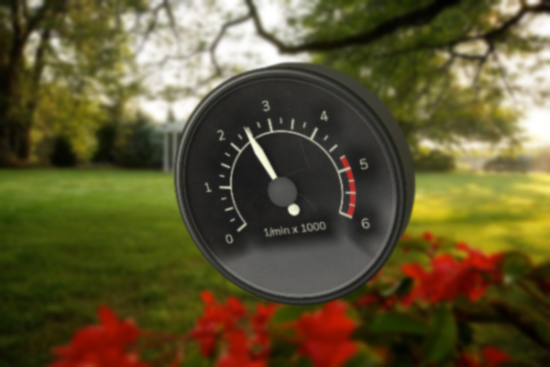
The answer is 2500 rpm
